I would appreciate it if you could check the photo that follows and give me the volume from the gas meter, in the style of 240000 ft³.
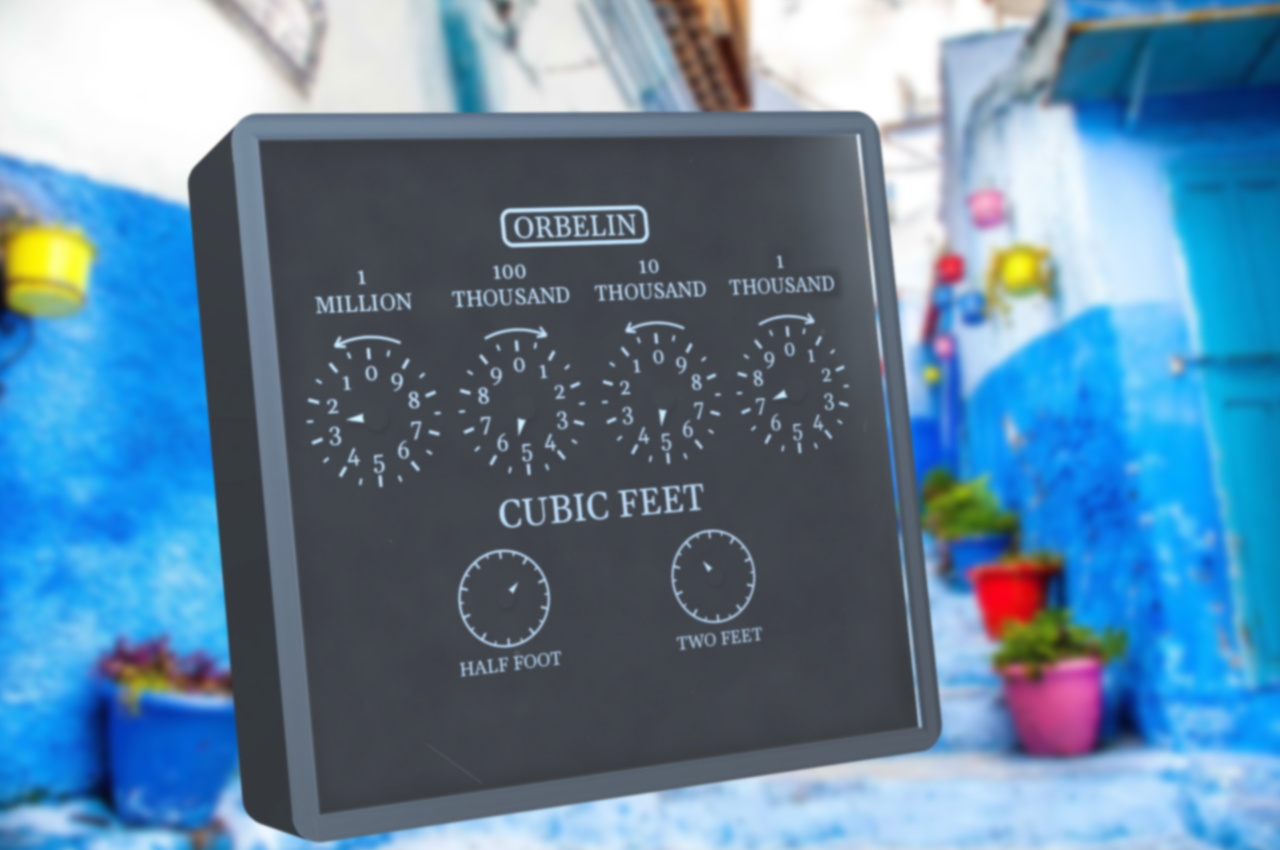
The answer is 254700 ft³
